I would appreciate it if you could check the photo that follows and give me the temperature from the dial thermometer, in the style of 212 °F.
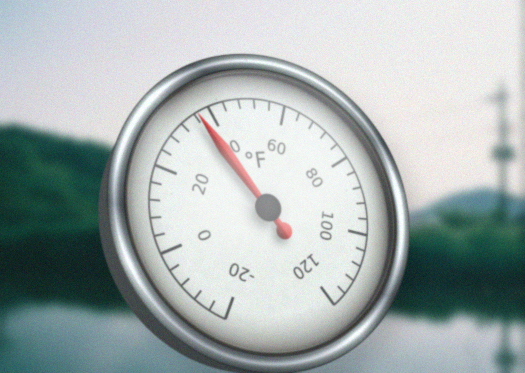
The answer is 36 °F
